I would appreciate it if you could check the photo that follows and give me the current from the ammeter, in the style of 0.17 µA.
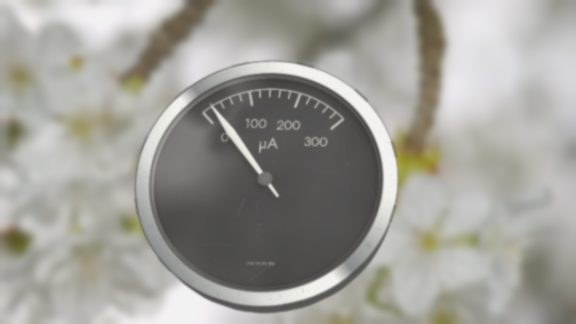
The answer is 20 µA
